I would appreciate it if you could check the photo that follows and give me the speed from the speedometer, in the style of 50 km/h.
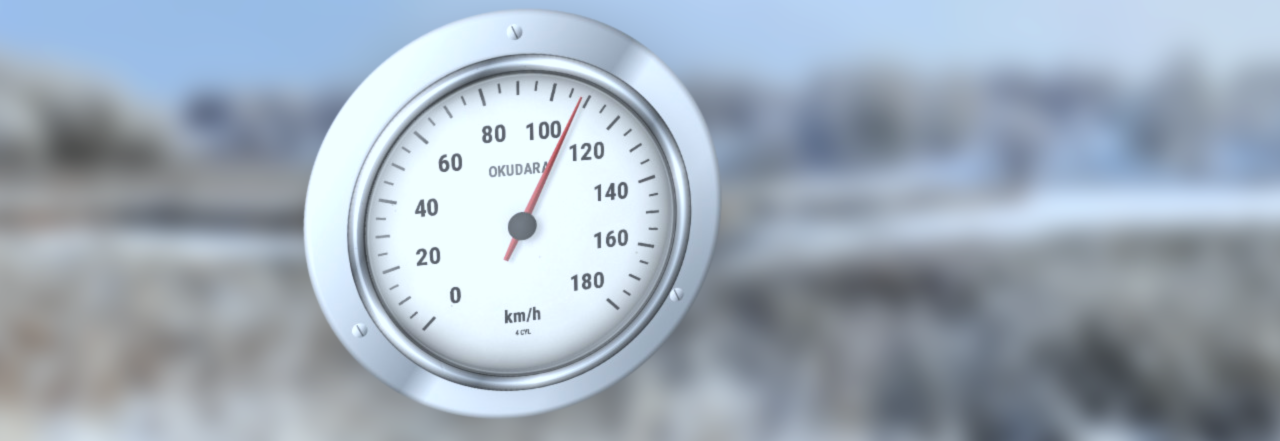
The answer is 107.5 km/h
